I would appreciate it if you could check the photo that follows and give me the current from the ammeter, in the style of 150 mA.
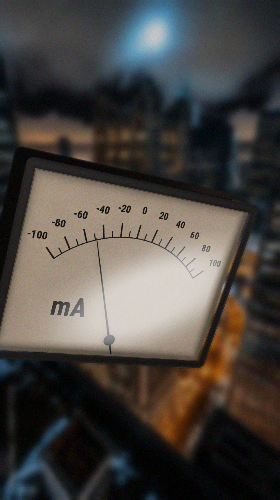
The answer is -50 mA
